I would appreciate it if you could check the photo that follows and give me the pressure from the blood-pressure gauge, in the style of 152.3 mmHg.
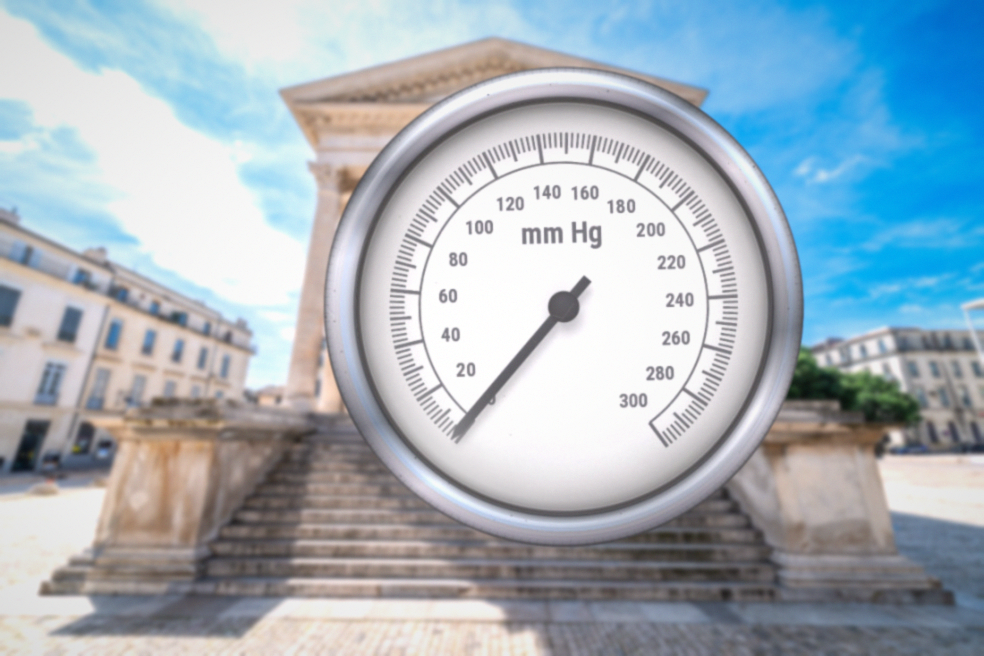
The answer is 2 mmHg
